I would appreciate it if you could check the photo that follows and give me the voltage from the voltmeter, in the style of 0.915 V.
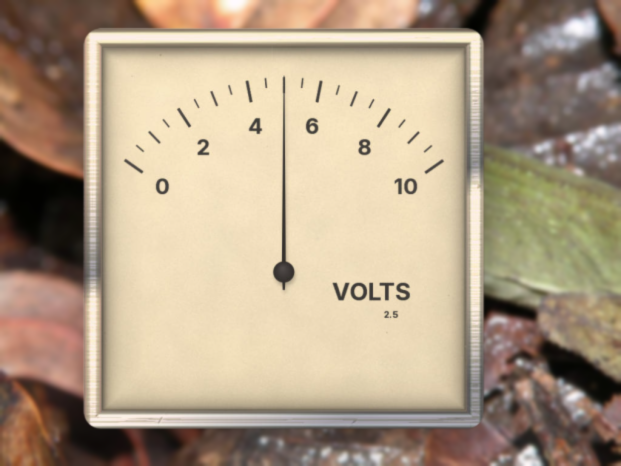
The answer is 5 V
